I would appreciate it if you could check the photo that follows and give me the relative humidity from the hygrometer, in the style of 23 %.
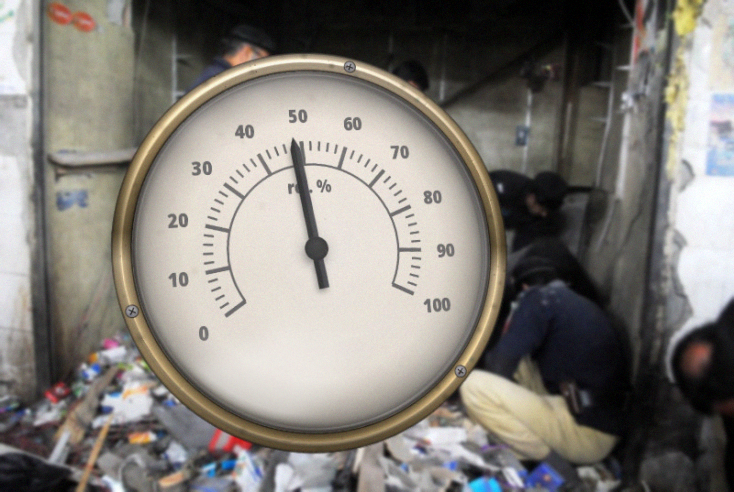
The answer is 48 %
